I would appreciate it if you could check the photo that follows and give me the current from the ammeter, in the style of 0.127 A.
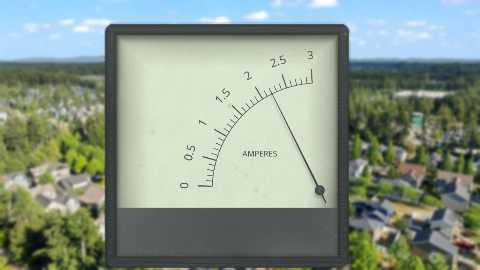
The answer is 2.2 A
